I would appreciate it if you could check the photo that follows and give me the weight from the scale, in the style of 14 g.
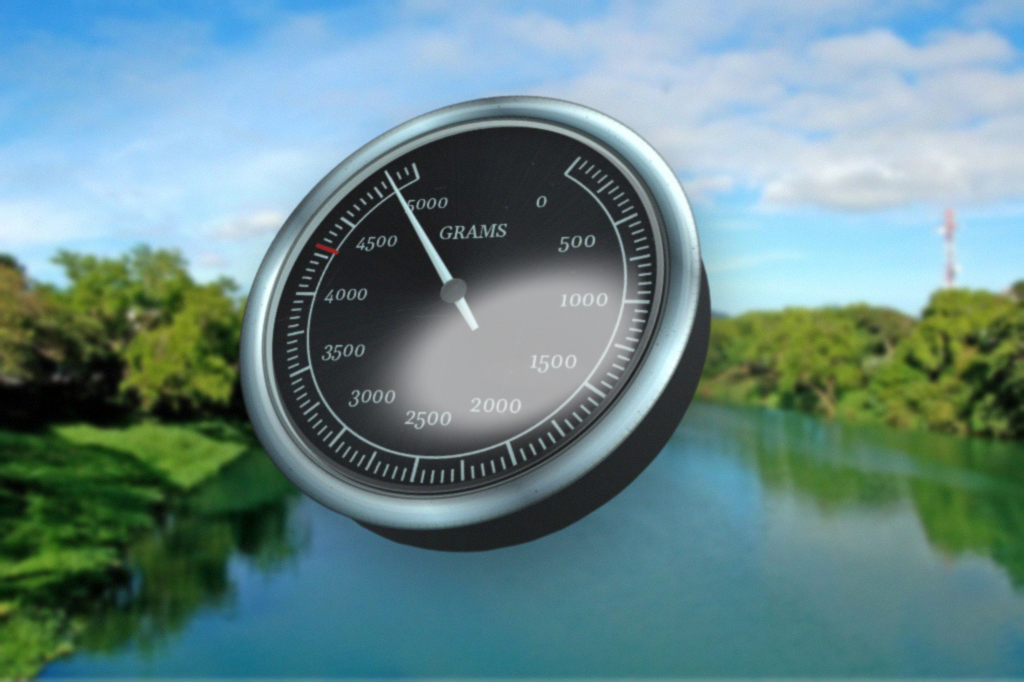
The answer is 4850 g
